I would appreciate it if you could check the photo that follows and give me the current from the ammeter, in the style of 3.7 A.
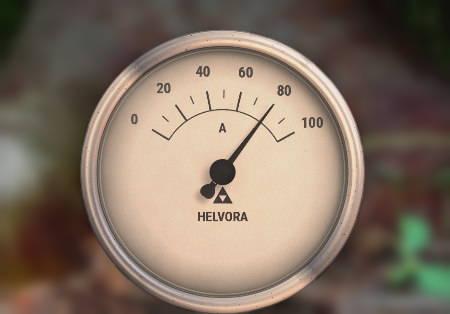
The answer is 80 A
